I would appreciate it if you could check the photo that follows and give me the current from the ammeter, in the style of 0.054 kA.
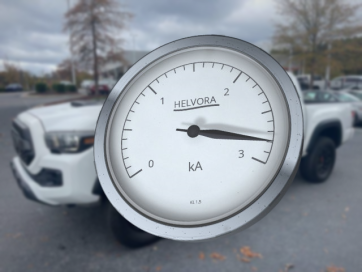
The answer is 2.8 kA
